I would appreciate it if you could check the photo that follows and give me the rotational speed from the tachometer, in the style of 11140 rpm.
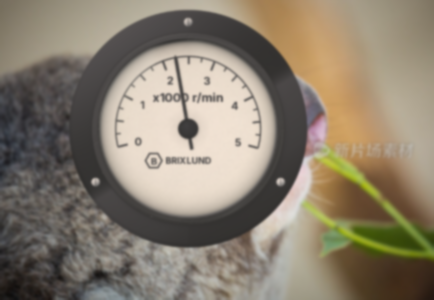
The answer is 2250 rpm
